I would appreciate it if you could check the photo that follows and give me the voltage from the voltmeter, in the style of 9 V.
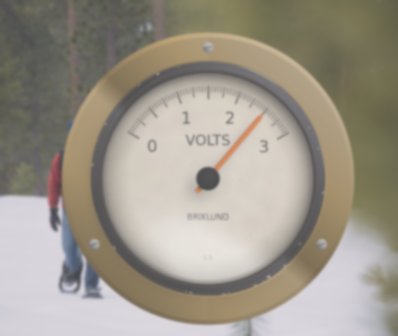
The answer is 2.5 V
